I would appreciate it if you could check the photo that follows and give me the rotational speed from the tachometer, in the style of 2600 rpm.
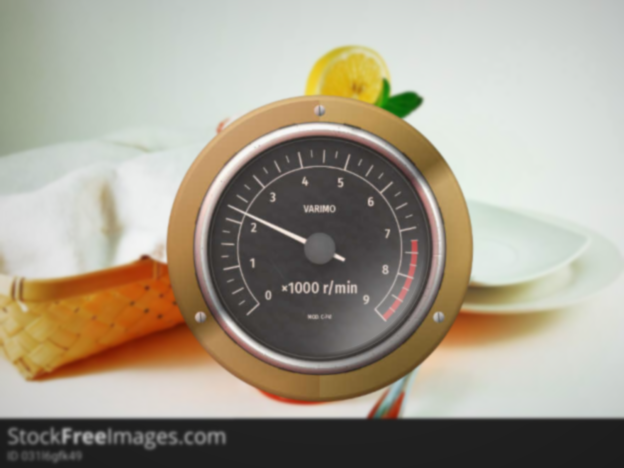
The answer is 2250 rpm
